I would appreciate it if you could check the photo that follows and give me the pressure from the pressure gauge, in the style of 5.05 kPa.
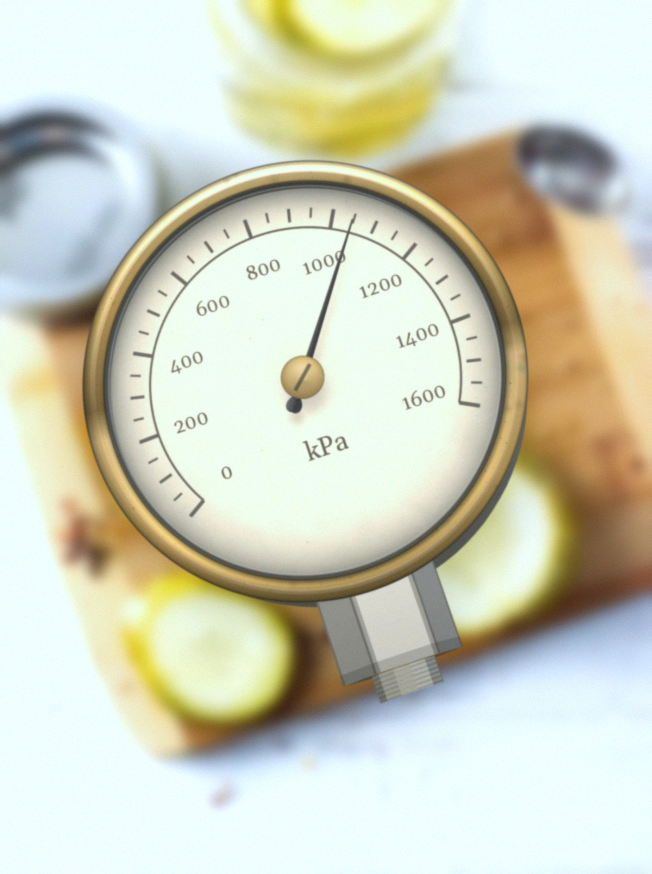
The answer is 1050 kPa
